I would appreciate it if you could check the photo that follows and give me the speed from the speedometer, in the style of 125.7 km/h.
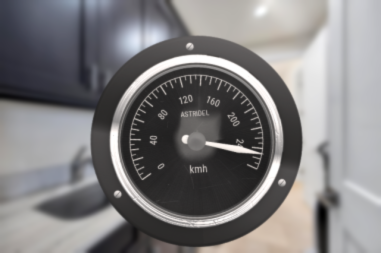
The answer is 245 km/h
